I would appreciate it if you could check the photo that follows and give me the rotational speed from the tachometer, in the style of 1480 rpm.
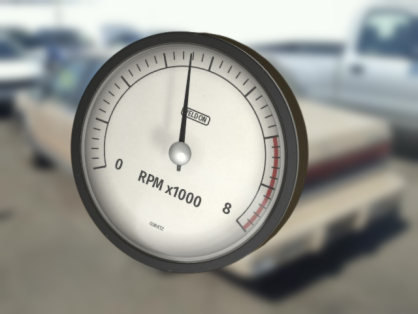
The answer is 3600 rpm
